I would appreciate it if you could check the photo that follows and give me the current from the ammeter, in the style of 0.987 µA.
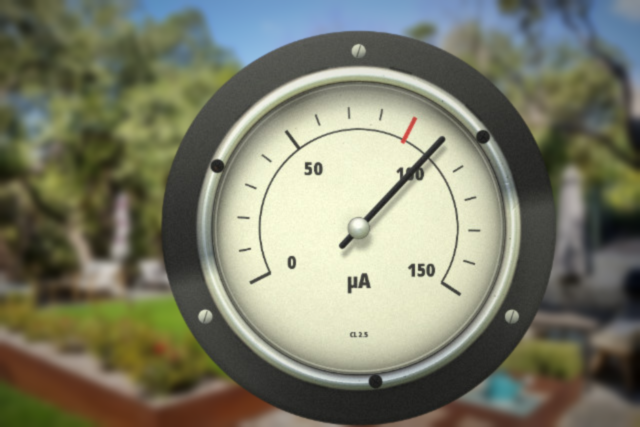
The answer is 100 µA
